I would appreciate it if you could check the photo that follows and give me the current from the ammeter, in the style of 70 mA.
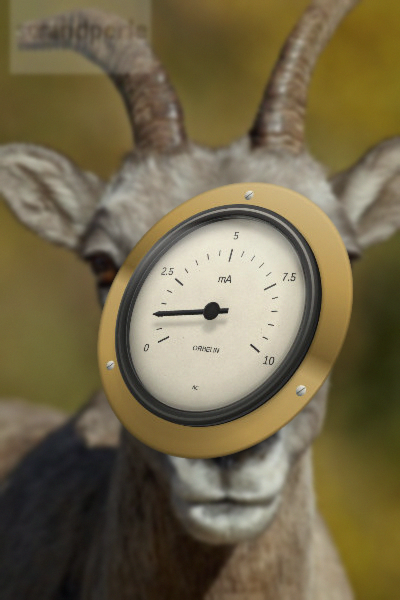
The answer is 1 mA
